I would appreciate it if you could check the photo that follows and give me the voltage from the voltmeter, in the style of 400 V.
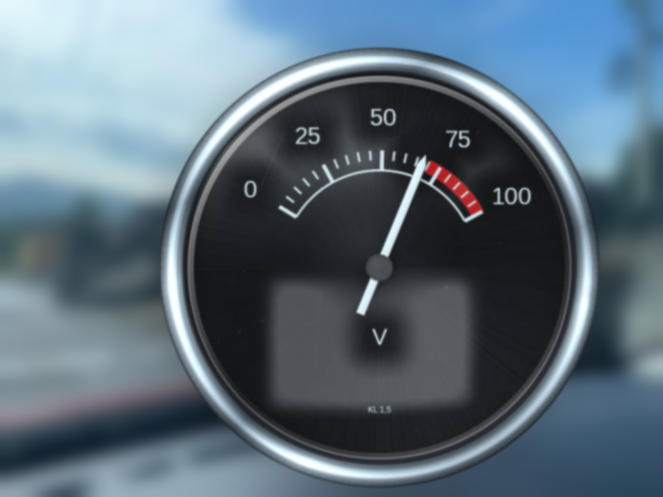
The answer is 67.5 V
